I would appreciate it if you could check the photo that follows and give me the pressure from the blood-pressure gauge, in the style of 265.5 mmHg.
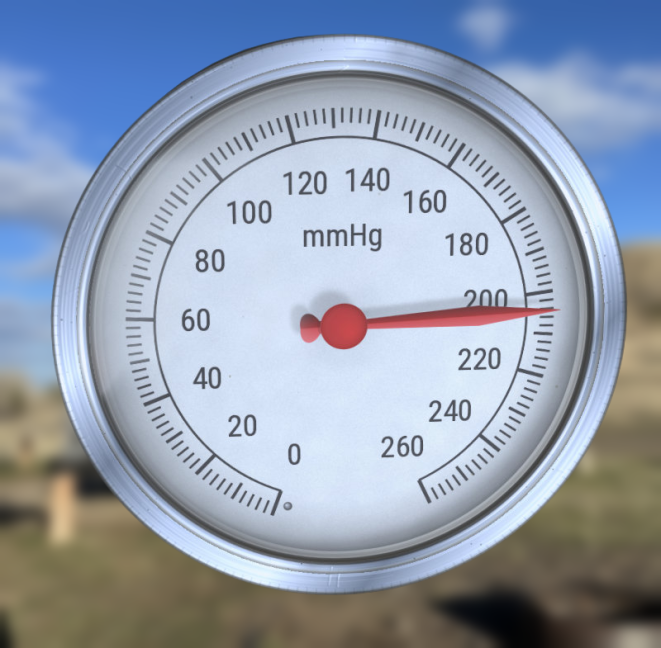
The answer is 204 mmHg
